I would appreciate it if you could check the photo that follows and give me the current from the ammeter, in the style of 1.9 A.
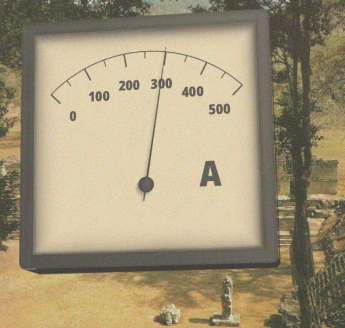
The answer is 300 A
